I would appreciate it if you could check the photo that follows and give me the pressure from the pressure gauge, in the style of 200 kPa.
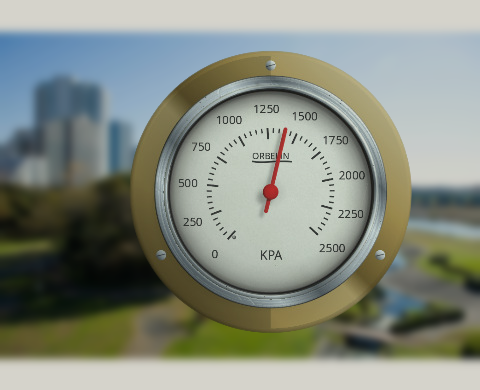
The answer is 1400 kPa
